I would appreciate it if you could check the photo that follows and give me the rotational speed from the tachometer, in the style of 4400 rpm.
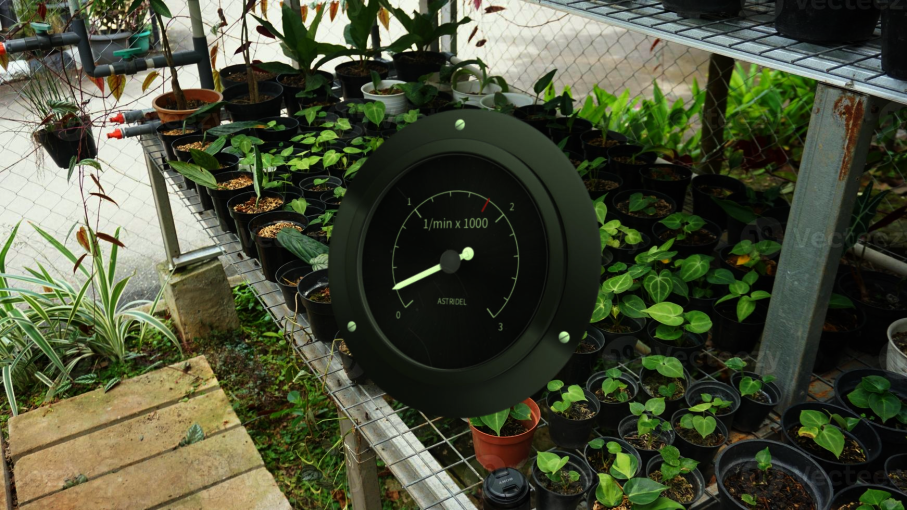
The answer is 200 rpm
